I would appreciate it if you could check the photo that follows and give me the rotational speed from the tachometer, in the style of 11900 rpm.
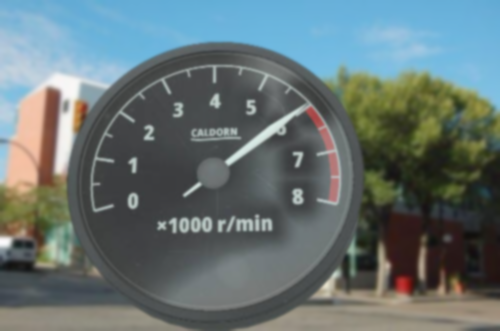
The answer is 6000 rpm
